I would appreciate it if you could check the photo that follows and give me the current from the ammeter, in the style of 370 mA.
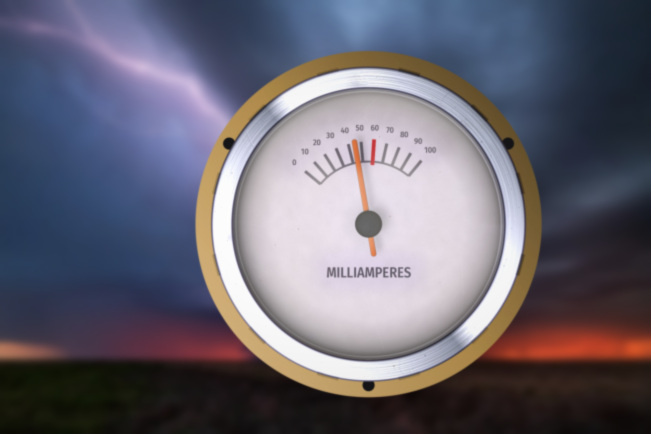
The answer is 45 mA
